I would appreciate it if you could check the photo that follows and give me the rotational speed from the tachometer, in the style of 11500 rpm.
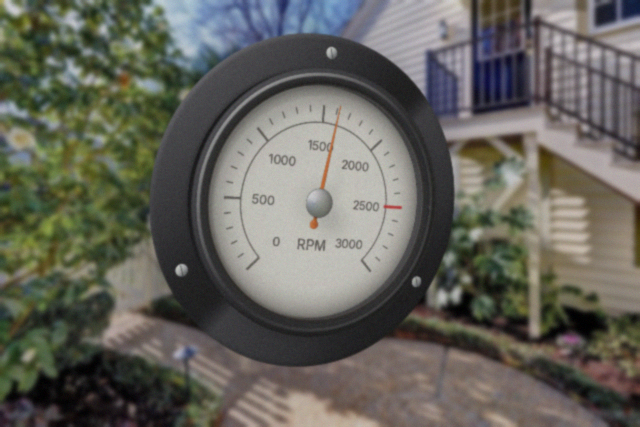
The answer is 1600 rpm
